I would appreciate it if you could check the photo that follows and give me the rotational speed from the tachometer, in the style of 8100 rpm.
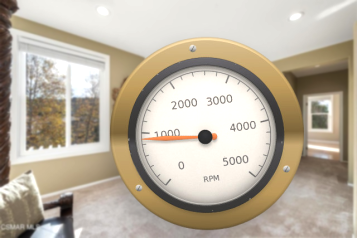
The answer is 900 rpm
